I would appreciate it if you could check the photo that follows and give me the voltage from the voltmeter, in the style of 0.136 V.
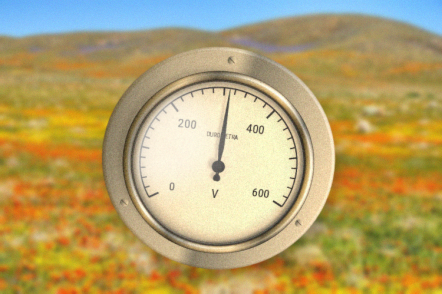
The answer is 310 V
